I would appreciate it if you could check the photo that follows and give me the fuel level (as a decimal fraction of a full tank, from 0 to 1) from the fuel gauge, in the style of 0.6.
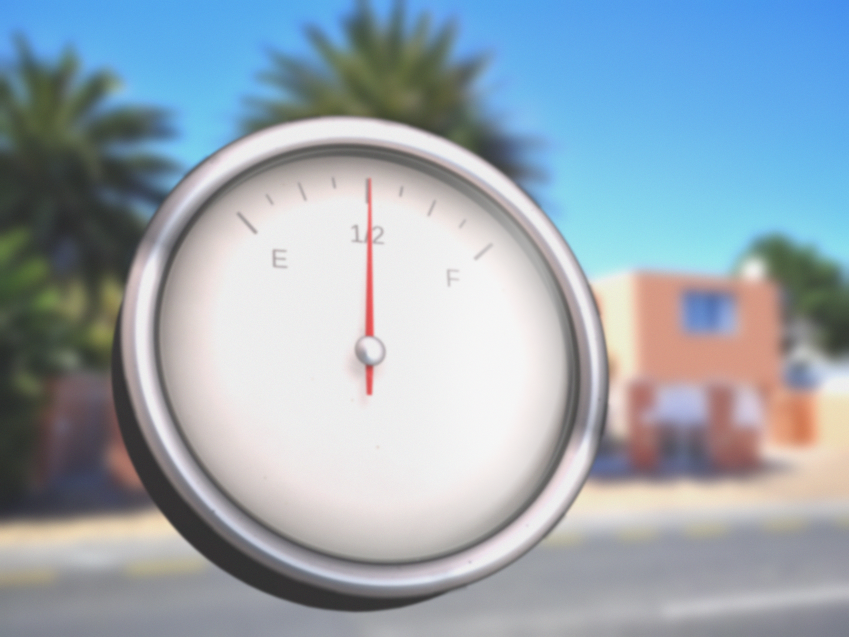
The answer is 0.5
